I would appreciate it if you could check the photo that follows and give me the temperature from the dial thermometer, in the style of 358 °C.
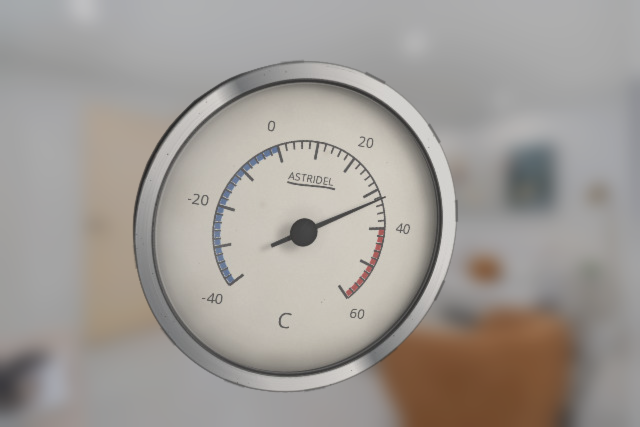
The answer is 32 °C
